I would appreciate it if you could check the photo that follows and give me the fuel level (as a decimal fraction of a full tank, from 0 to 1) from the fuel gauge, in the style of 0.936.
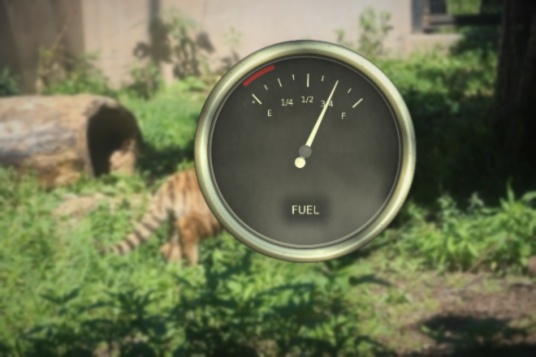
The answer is 0.75
